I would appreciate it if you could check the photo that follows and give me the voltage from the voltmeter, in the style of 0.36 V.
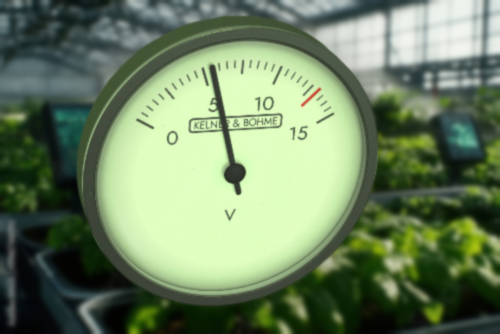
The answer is 5.5 V
